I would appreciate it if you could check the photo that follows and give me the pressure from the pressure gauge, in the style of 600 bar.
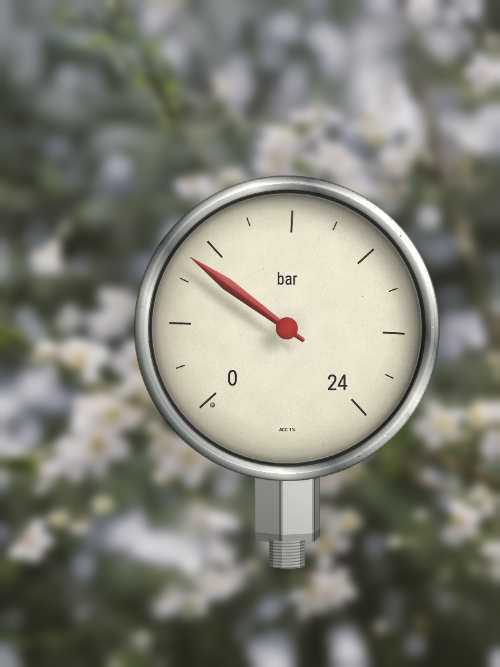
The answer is 7 bar
